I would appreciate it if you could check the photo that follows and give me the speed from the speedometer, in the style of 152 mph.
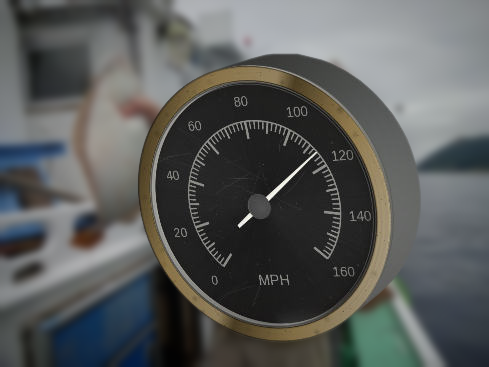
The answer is 114 mph
